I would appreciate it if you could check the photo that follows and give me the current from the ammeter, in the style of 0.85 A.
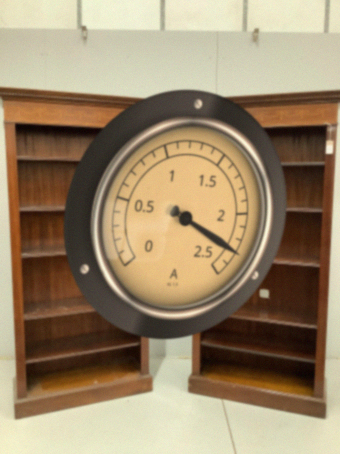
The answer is 2.3 A
